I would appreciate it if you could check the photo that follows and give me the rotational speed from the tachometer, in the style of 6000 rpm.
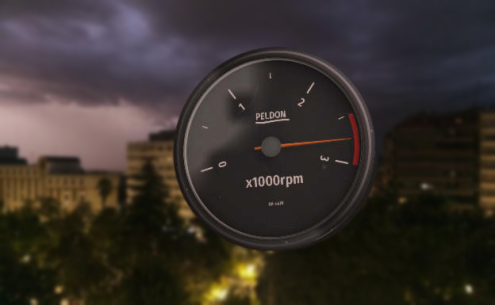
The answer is 2750 rpm
